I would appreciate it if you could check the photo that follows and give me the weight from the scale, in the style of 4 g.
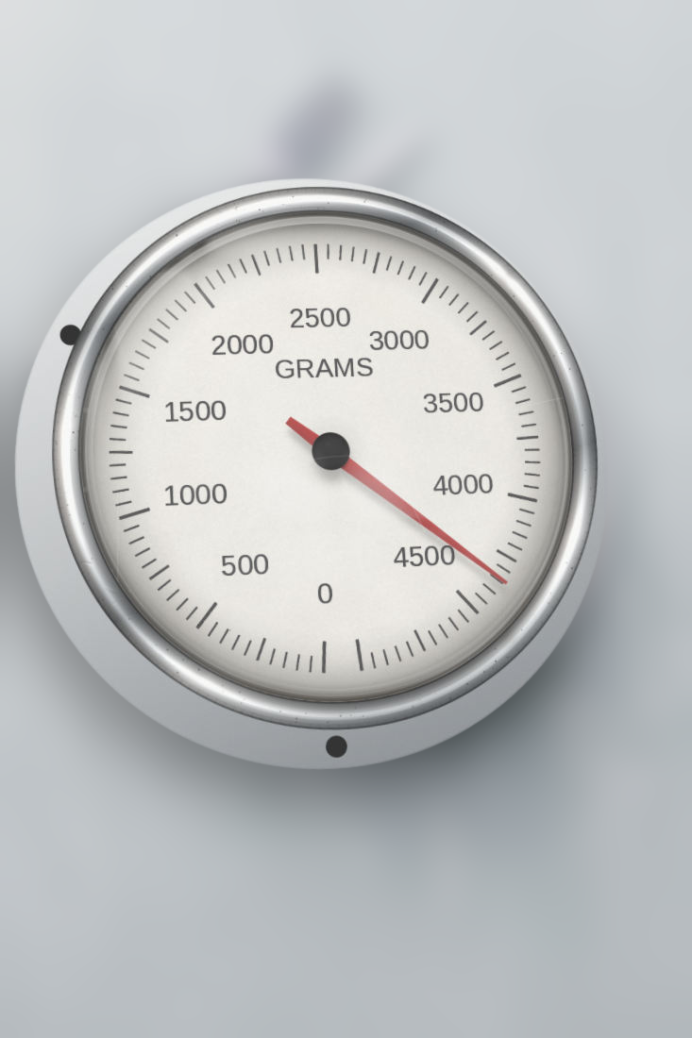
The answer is 4350 g
